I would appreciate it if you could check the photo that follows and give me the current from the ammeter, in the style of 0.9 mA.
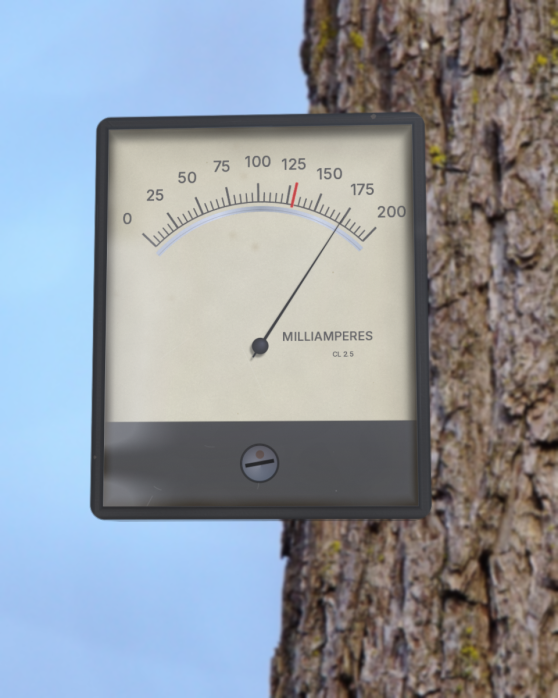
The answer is 175 mA
